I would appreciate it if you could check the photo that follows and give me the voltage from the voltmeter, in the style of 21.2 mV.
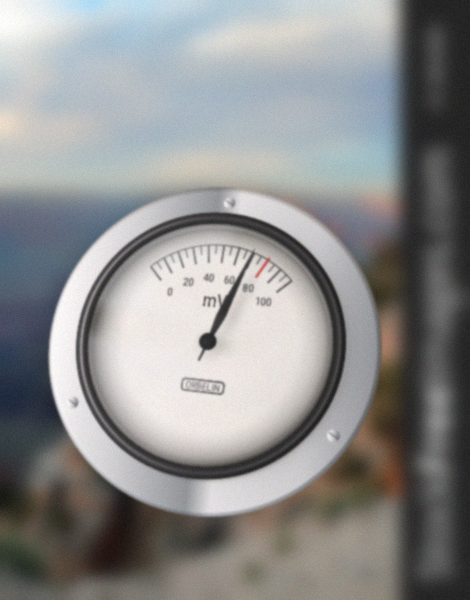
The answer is 70 mV
